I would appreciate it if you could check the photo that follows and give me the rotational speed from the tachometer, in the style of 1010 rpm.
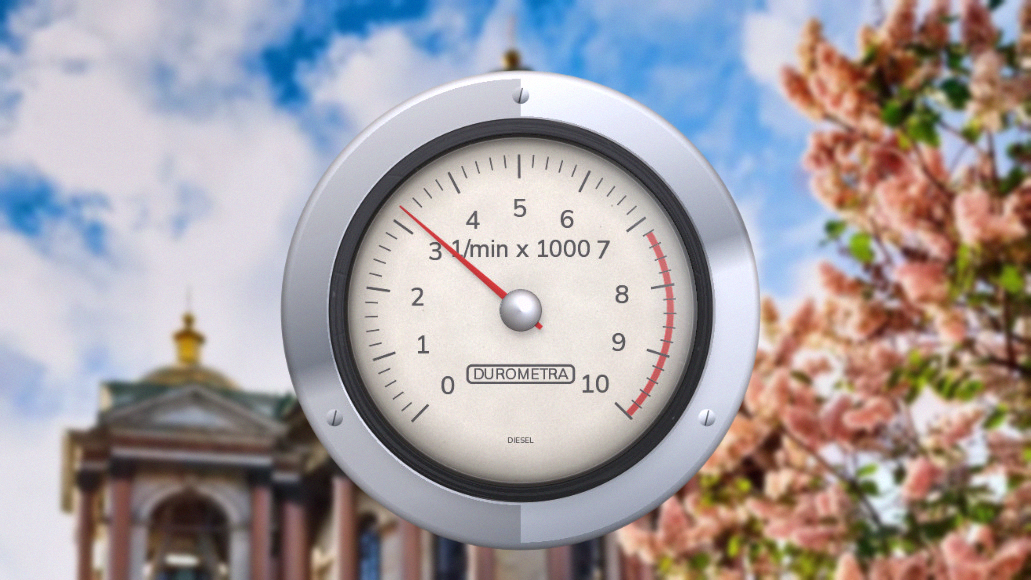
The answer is 3200 rpm
